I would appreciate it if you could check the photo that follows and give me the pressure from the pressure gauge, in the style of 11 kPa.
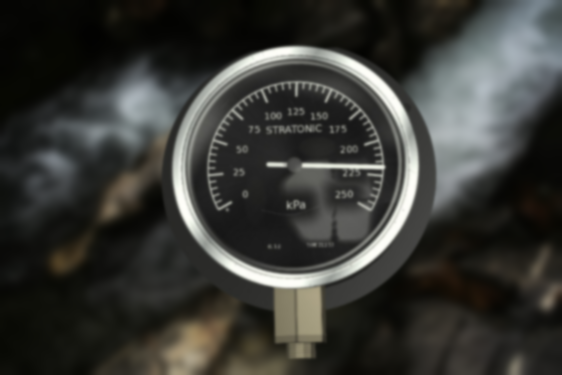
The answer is 220 kPa
